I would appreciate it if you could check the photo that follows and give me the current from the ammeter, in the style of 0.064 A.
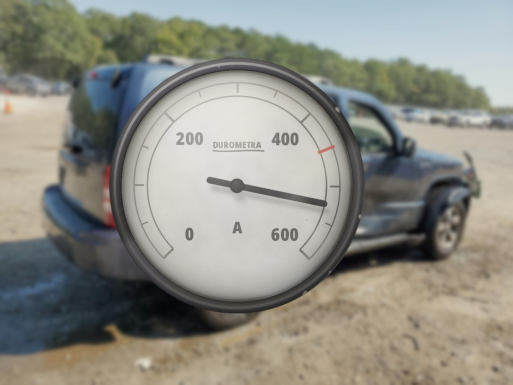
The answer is 525 A
